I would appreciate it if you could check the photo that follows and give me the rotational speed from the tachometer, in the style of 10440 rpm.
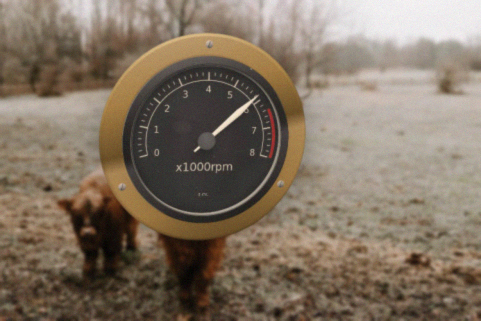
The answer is 5800 rpm
